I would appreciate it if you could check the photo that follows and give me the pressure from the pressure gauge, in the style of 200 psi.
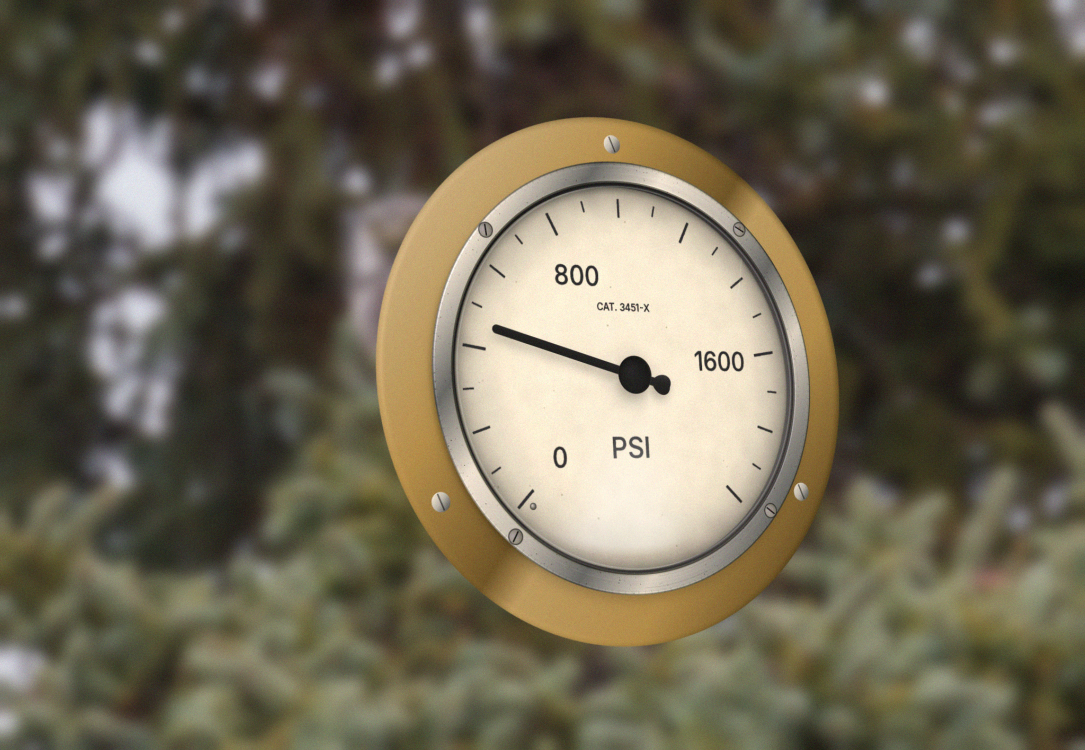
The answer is 450 psi
